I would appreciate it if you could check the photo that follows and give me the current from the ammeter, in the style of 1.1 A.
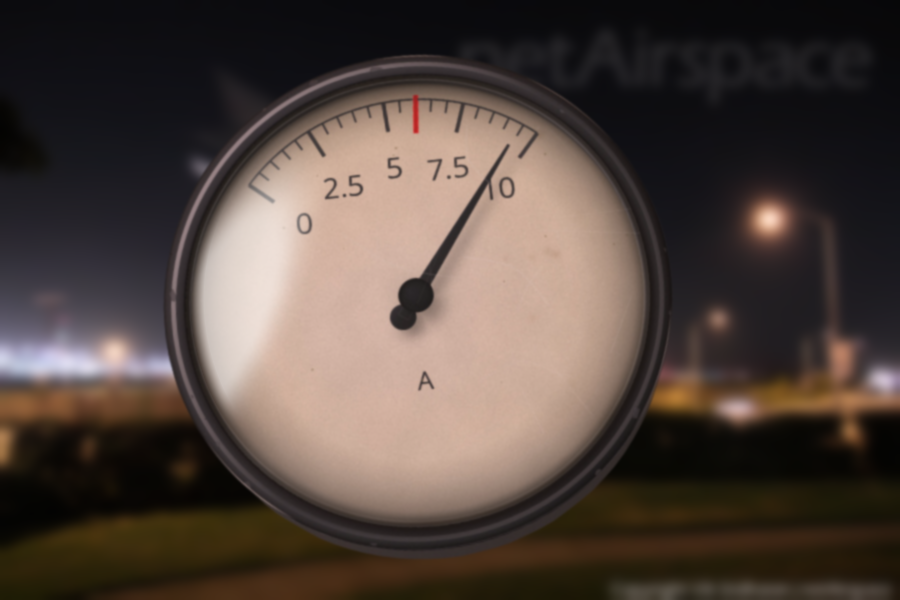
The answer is 9.5 A
